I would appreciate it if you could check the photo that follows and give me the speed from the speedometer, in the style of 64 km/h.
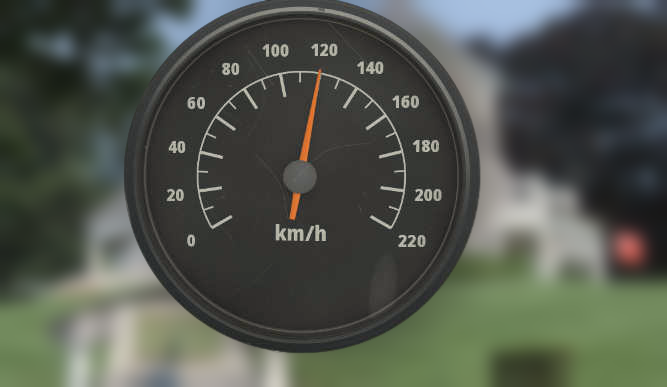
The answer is 120 km/h
